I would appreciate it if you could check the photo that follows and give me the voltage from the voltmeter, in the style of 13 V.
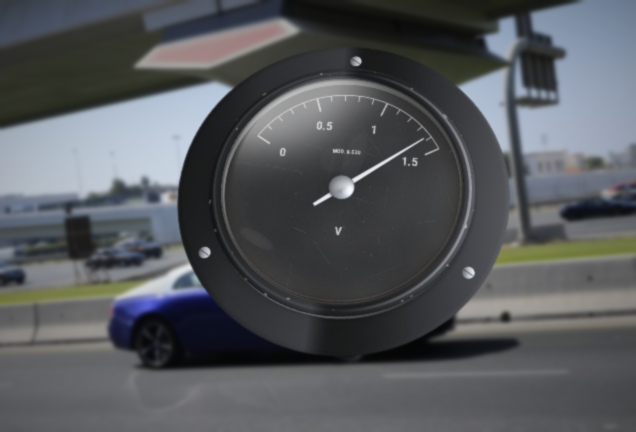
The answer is 1.4 V
